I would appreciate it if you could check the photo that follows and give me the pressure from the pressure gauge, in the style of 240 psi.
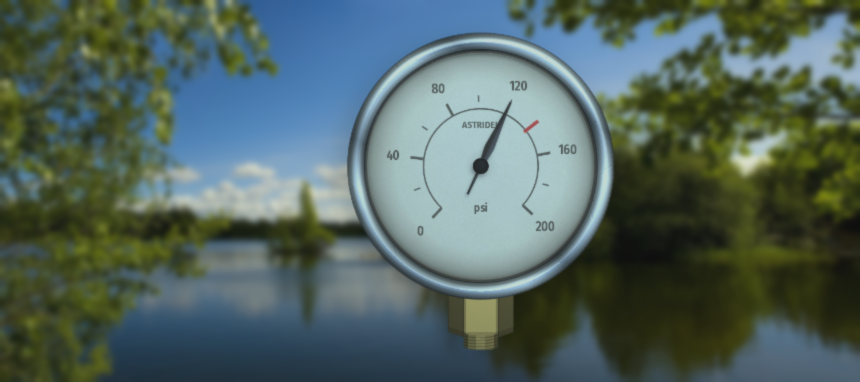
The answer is 120 psi
